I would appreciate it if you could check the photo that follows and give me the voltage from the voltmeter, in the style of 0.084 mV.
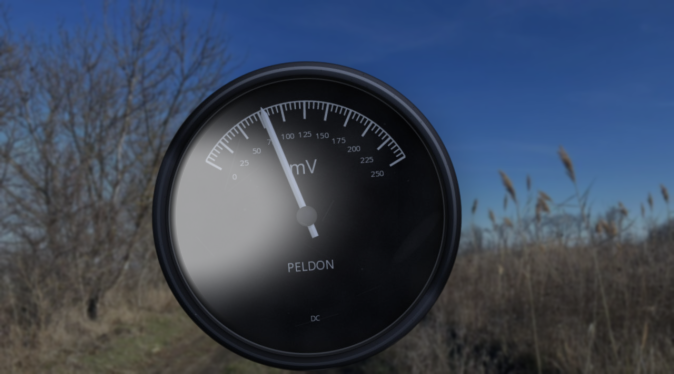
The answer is 80 mV
